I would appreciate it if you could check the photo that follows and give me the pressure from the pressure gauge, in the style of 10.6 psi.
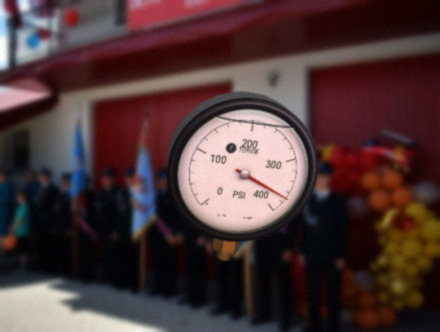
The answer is 370 psi
